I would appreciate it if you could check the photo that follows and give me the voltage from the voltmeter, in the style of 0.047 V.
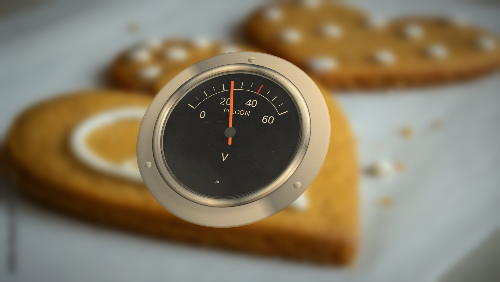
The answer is 25 V
